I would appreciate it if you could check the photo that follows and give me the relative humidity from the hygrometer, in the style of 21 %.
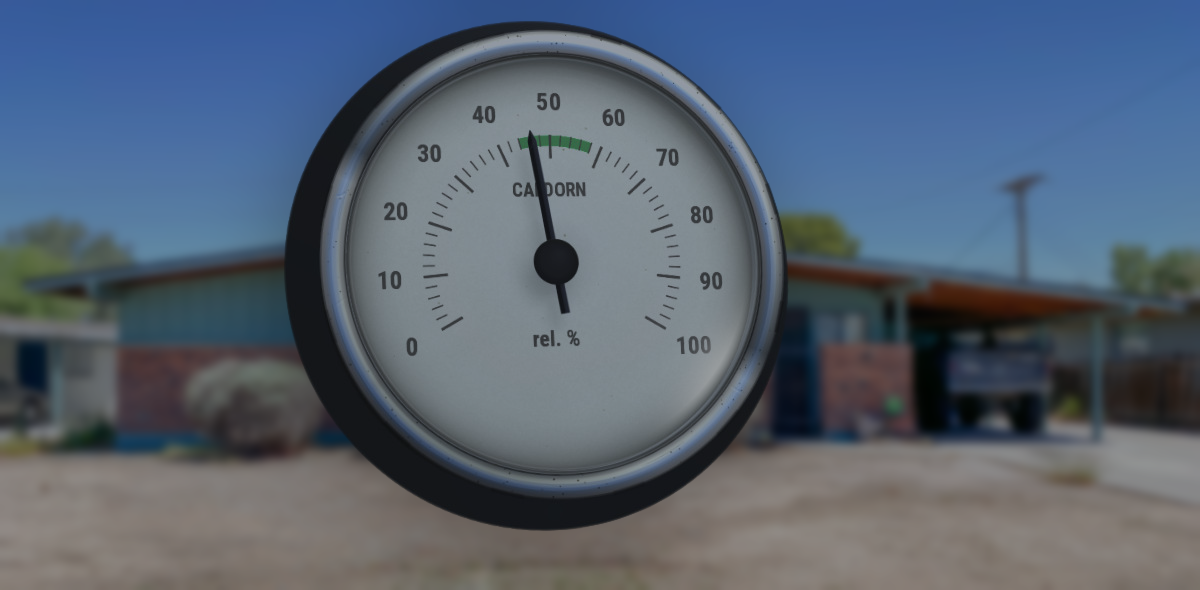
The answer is 46 %
